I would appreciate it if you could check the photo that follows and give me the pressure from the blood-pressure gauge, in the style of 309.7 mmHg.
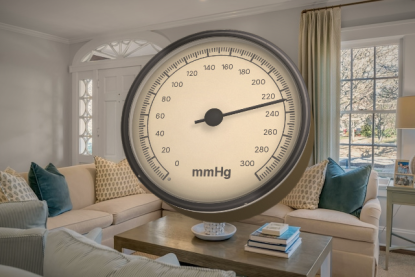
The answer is 230 mmHg
